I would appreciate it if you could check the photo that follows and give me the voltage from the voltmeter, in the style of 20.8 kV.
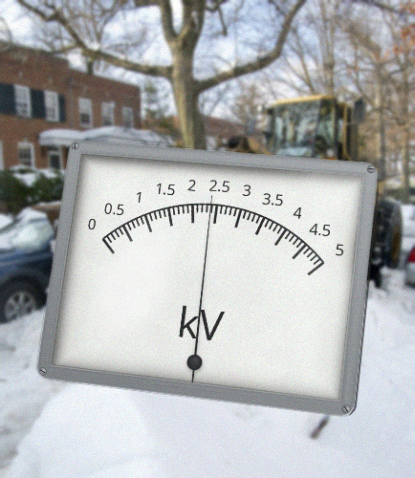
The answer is 2.4 kV
